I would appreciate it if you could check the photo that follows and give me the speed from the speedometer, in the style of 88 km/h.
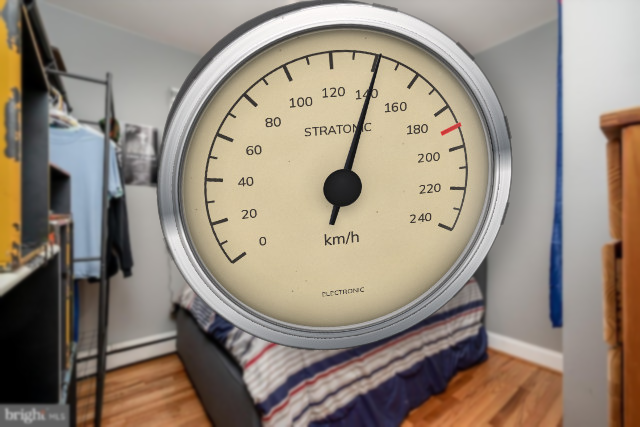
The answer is 140 km/h
